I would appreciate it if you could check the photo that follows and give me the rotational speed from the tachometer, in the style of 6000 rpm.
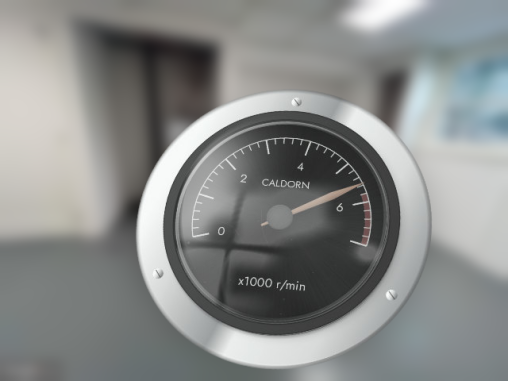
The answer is 5600 rpm
